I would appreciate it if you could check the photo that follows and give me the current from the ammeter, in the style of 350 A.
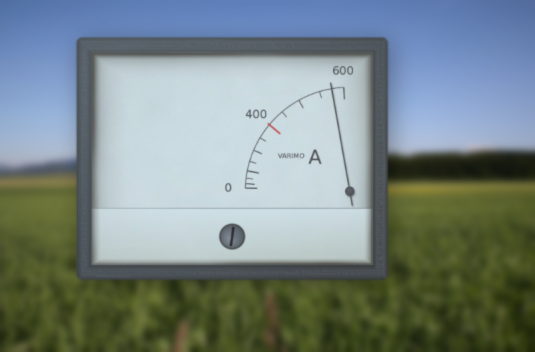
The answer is 575 A
